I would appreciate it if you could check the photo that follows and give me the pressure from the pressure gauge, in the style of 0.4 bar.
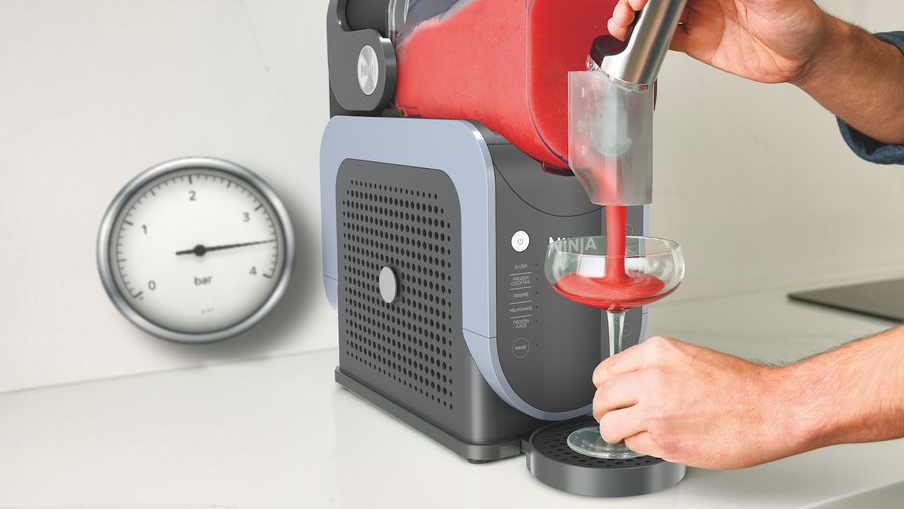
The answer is 3.5 bar
